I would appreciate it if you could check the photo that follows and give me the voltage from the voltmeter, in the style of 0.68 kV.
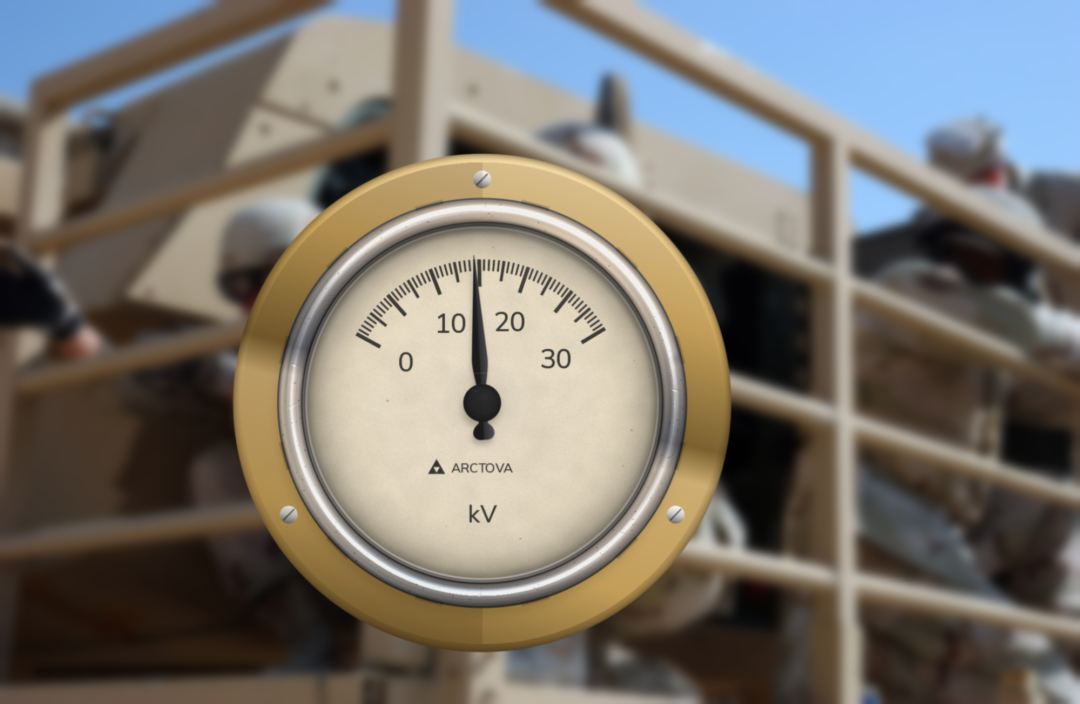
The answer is 14.5 kV
